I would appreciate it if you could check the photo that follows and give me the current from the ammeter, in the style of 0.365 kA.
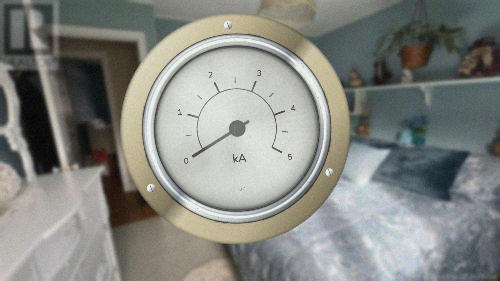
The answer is 0 kA
